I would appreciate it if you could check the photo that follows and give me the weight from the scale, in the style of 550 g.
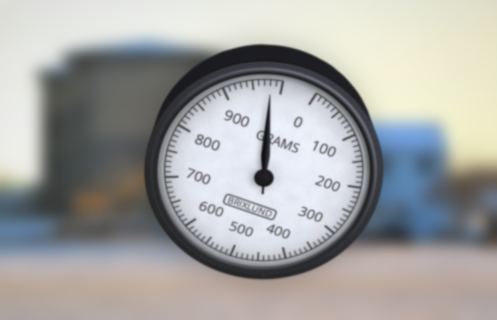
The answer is 980 g
